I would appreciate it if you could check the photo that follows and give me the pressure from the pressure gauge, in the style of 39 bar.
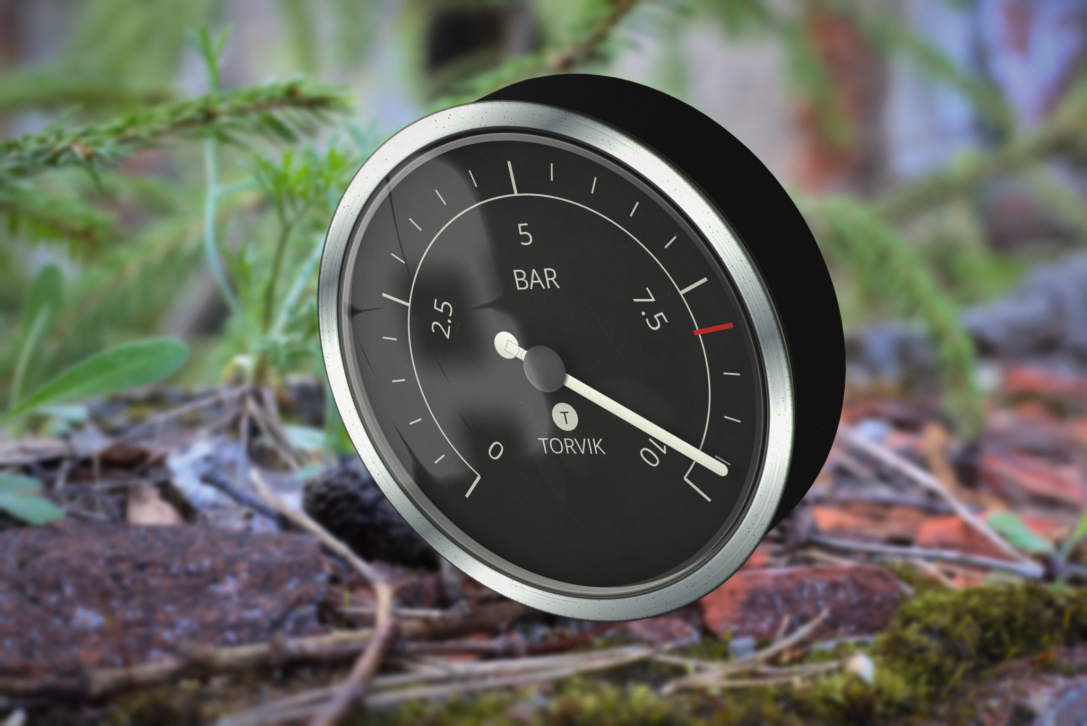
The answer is 9.5 bar
